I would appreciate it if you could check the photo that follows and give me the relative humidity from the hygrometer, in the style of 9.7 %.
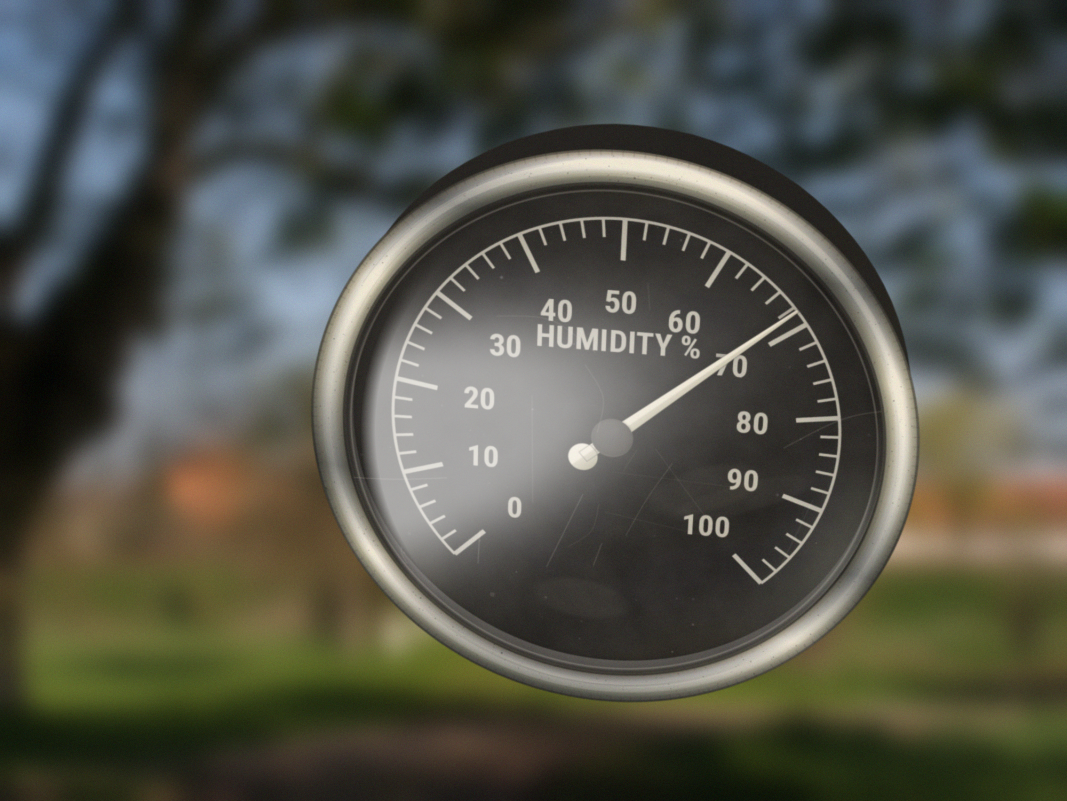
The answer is 68 %
